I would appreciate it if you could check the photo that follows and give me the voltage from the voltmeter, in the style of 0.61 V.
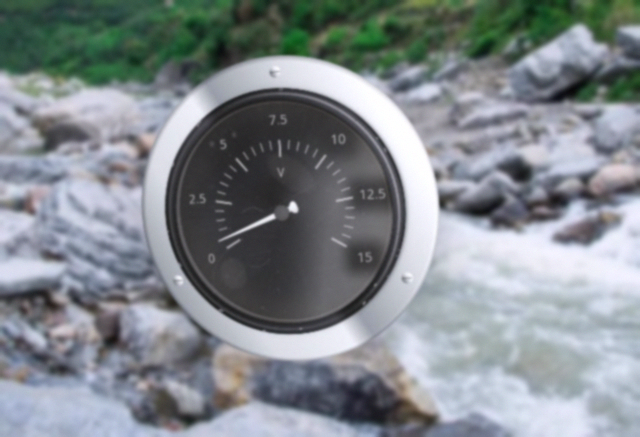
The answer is 0.5 V
